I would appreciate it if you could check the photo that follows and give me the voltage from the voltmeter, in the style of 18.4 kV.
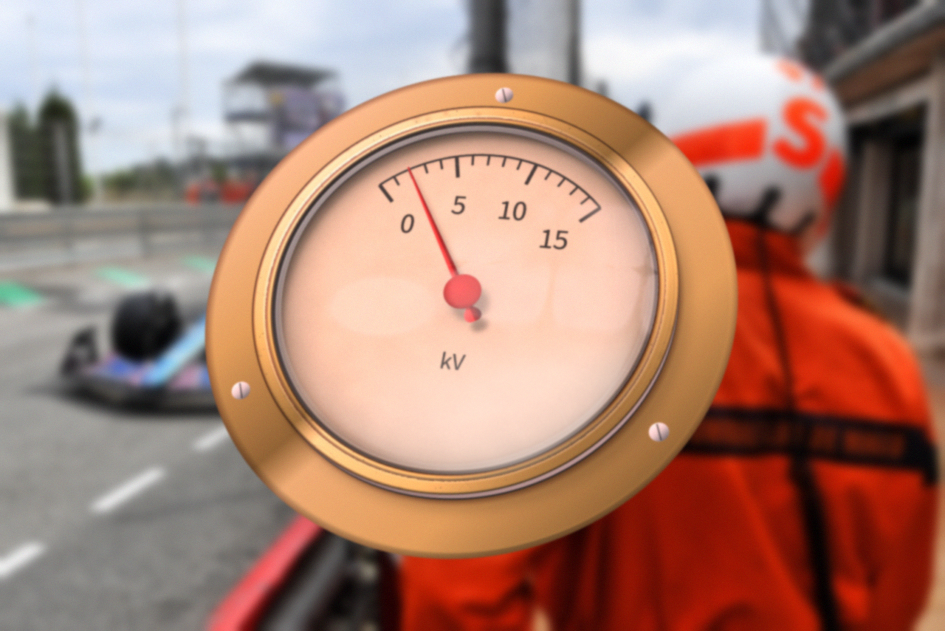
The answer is 2 kV
